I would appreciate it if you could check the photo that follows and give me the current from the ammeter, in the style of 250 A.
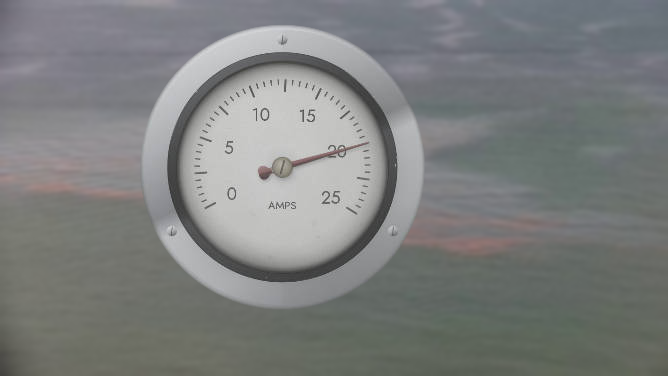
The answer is 20 A
